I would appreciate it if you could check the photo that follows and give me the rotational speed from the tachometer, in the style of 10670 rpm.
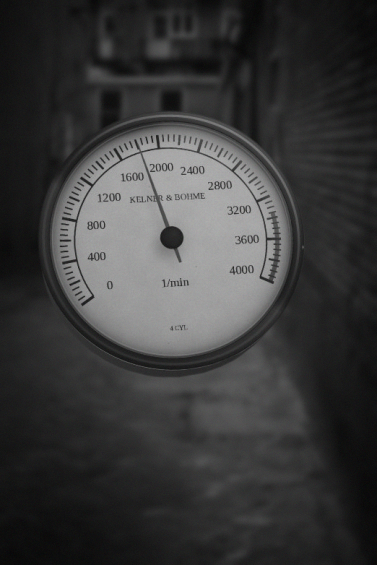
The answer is 1800 rpm
